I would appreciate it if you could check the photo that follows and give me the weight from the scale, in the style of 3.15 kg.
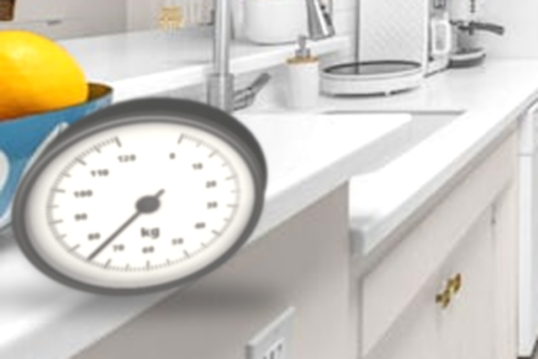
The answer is 75 kg
